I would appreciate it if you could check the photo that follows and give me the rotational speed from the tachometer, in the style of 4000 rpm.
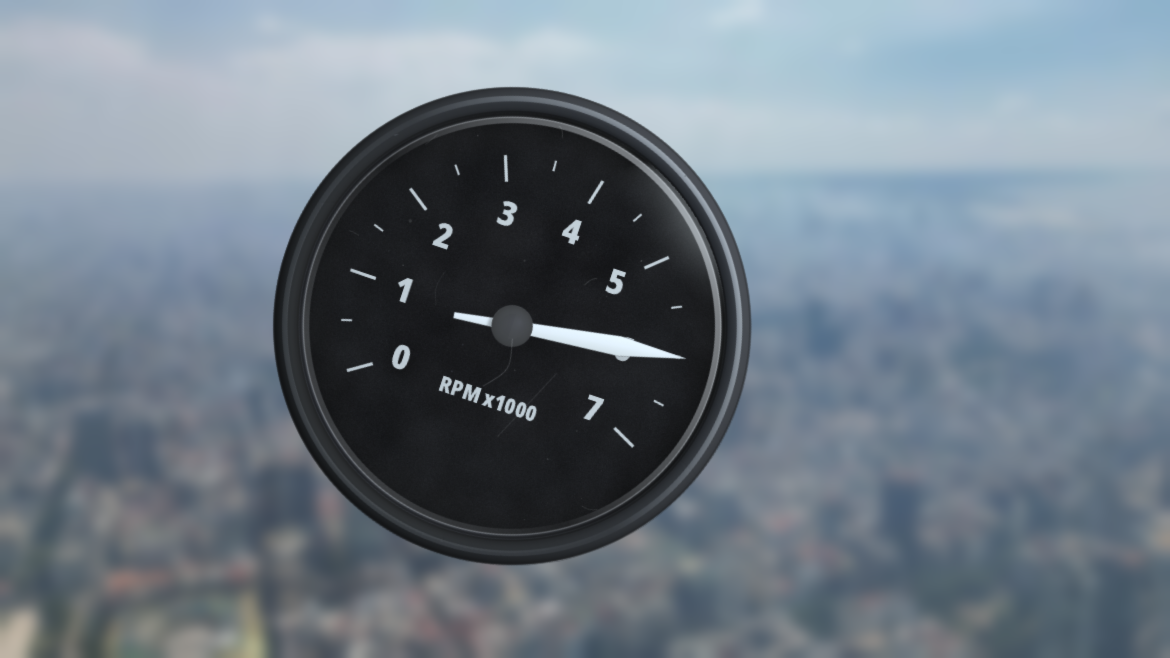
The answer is 6000 rpm
